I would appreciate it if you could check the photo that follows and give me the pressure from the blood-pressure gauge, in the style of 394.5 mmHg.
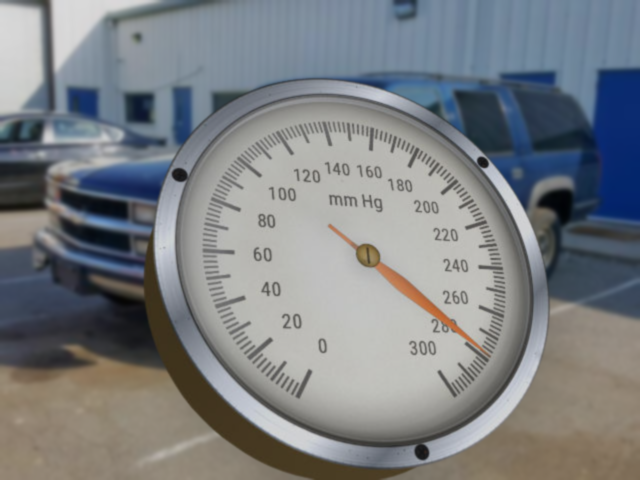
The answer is 280 mmHg
